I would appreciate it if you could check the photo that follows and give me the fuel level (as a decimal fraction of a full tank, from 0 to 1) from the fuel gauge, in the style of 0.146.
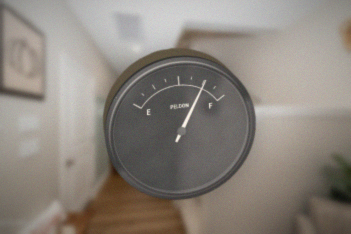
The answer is 0.75
